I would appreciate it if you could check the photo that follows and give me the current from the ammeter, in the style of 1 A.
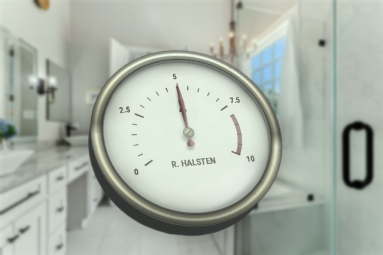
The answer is 5 A
